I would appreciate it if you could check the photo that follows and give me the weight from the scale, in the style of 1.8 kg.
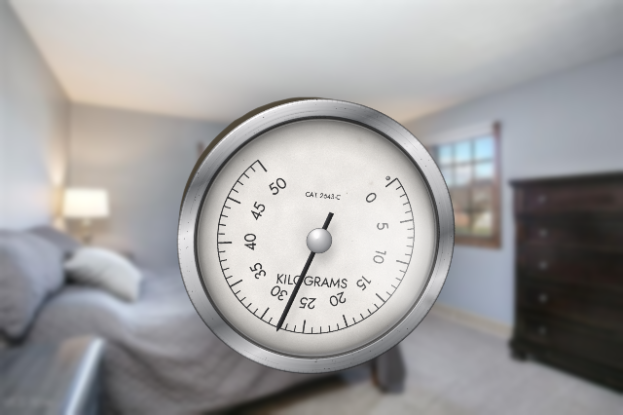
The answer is 28 kg
